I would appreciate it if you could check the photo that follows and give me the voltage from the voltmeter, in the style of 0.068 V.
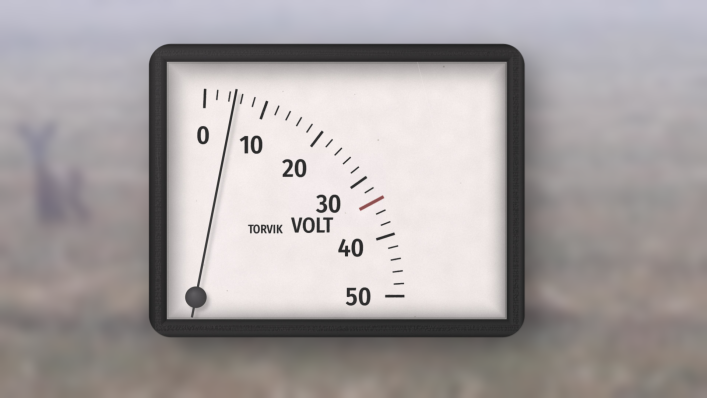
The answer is 5 V
